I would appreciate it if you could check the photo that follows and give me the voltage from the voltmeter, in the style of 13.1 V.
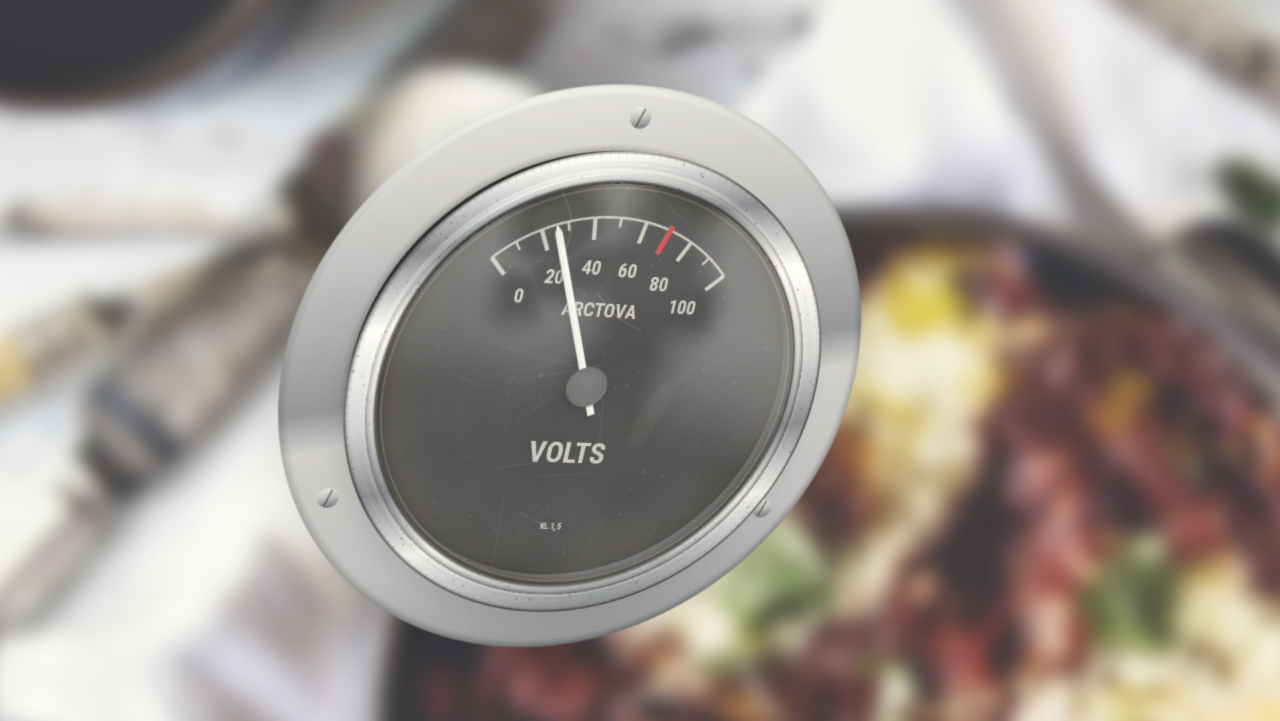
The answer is 25 V
